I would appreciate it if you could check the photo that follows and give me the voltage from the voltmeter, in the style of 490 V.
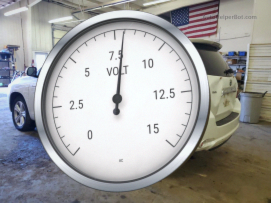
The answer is 8 V
